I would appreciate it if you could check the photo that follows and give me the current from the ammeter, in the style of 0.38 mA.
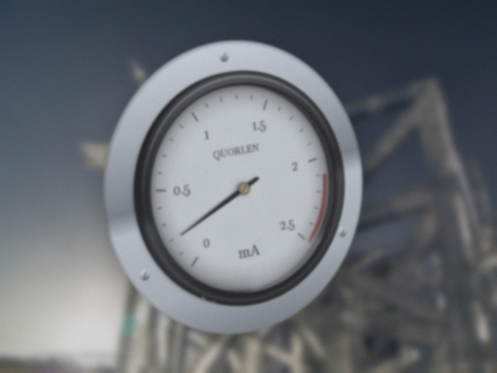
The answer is 0.2 mA
